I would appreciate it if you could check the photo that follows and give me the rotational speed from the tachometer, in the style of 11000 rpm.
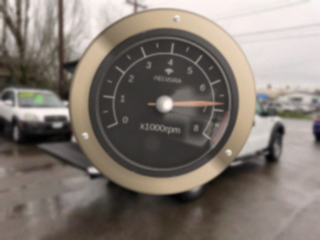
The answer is 6750 rpm
